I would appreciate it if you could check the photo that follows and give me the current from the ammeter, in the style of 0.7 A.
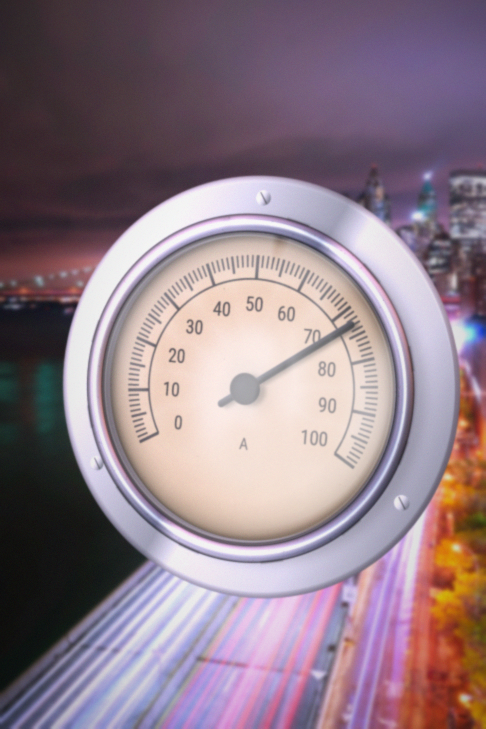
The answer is 73 A
